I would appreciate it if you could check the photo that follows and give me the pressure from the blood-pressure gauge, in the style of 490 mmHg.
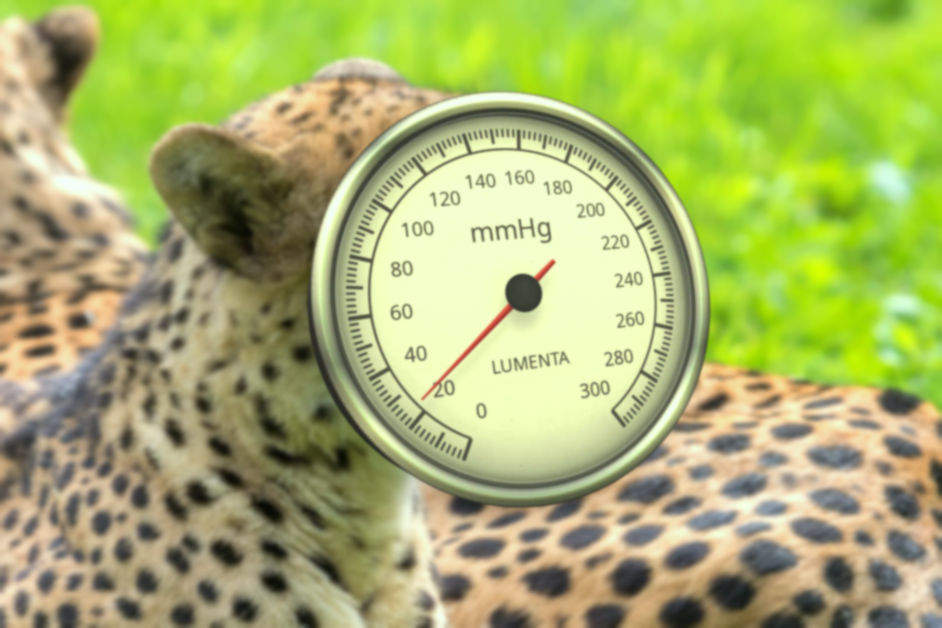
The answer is 24 mmHg
